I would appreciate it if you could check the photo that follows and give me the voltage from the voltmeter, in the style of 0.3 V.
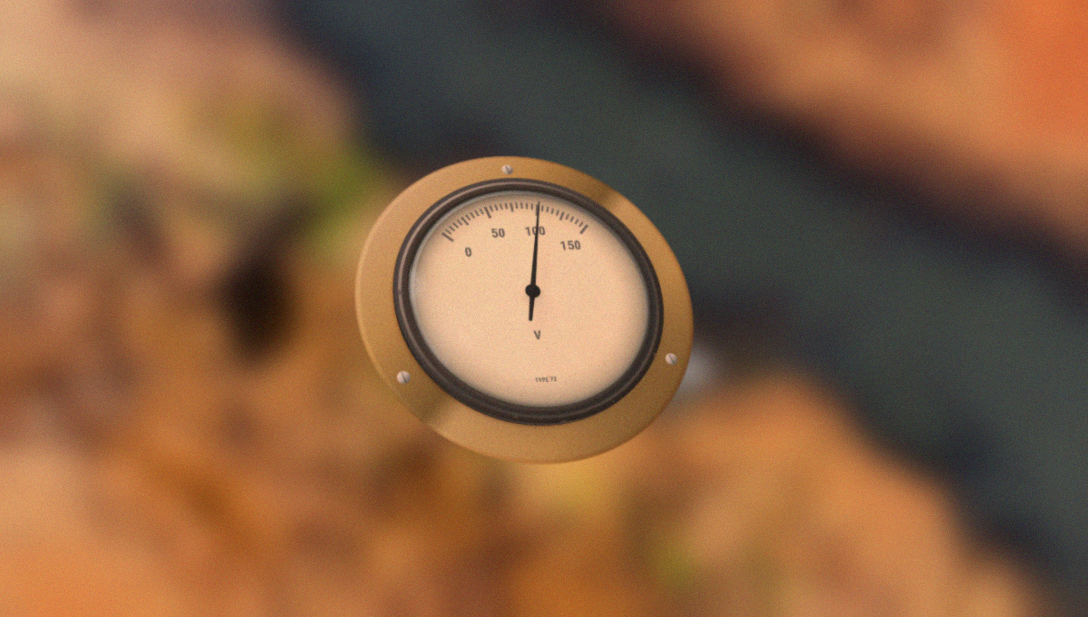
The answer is 100 V
